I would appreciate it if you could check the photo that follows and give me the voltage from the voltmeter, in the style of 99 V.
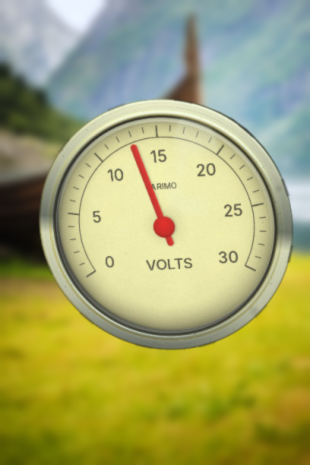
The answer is 13 V
